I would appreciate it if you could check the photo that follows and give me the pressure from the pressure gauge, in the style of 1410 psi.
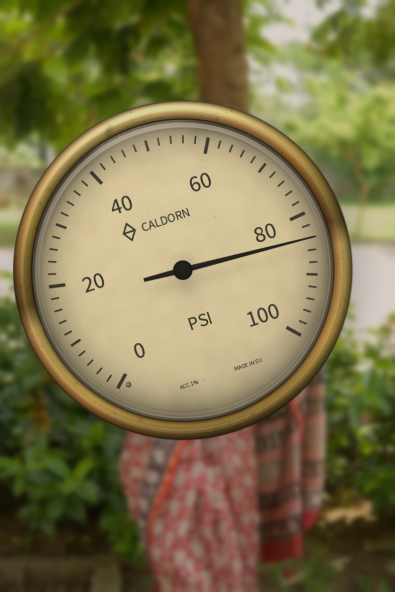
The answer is 84 psi
